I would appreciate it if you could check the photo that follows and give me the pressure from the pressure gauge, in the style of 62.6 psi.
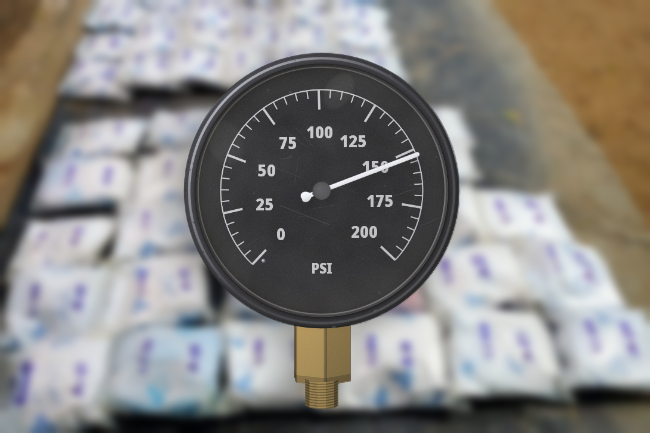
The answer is 152.5 psi
